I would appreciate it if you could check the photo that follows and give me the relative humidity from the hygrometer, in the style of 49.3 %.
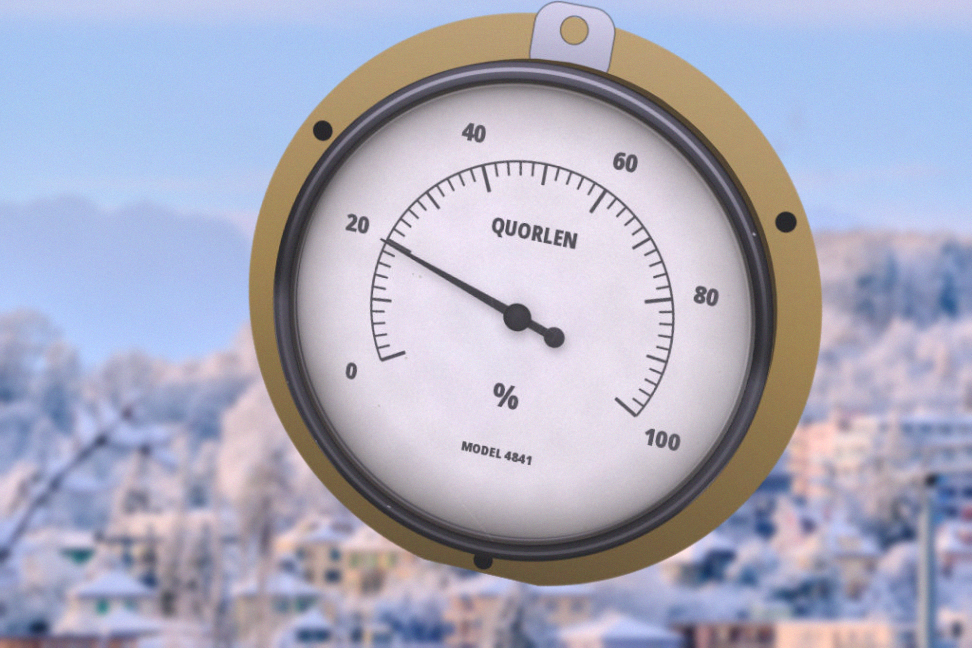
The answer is 20 %
